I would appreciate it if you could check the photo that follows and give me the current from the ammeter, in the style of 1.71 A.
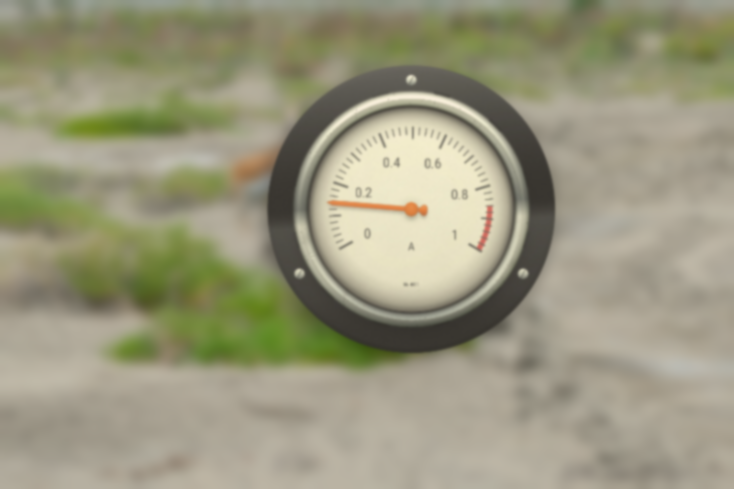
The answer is 0.14 A
